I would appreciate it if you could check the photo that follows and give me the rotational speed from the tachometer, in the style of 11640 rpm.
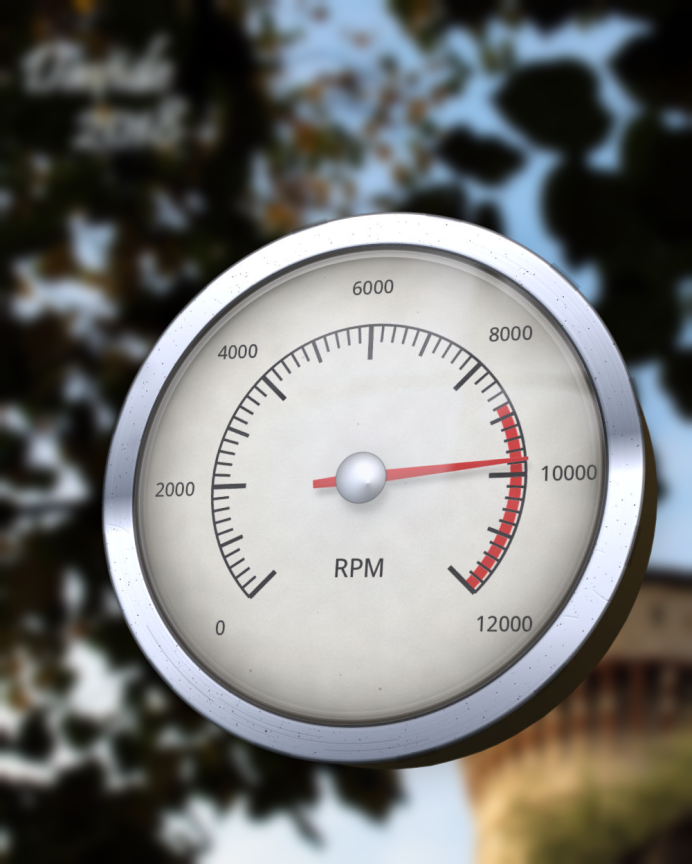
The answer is 9800 rpm
